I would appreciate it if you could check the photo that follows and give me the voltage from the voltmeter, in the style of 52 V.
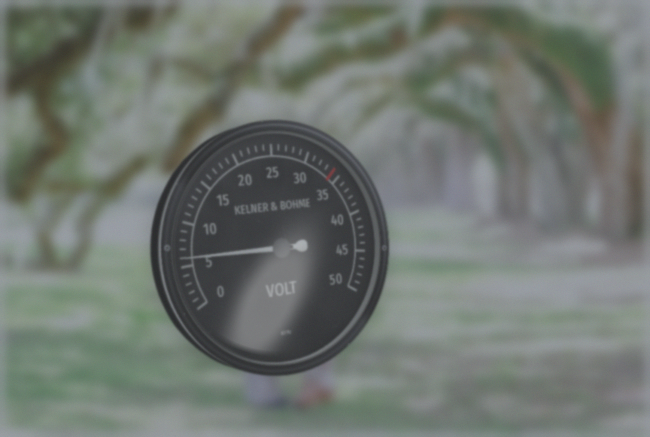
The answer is 6 V
